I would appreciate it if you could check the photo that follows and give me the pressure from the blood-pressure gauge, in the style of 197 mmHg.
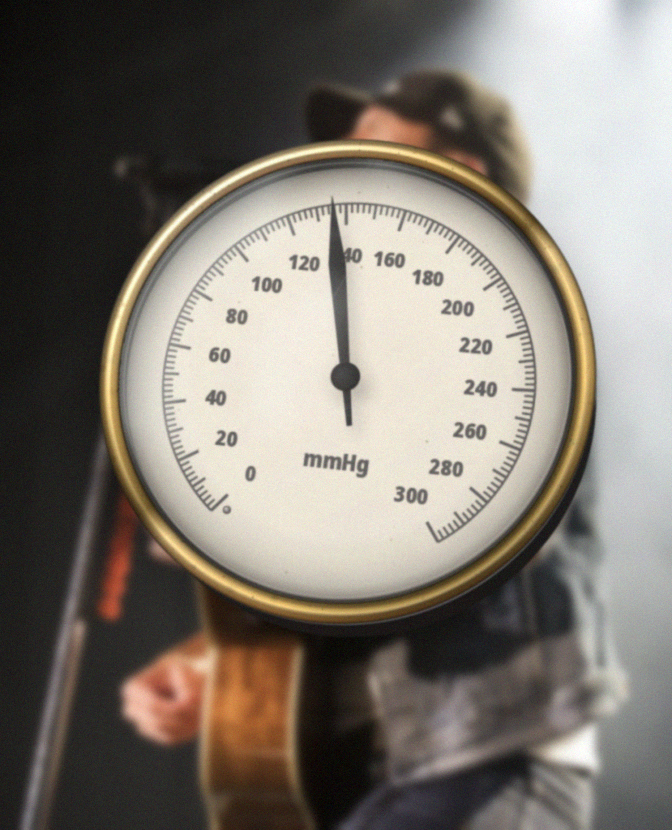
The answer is 136 mmHg
